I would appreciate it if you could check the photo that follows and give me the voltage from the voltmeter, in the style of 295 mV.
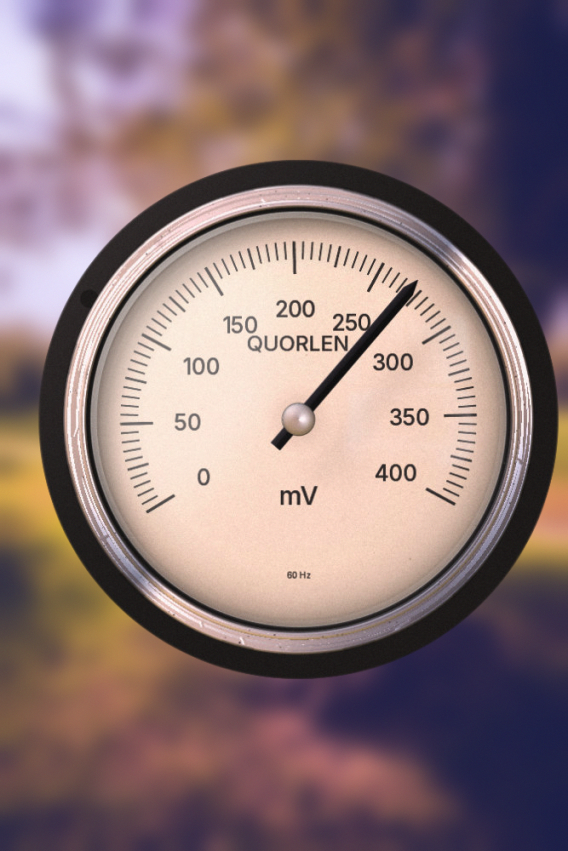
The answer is 270 mV
